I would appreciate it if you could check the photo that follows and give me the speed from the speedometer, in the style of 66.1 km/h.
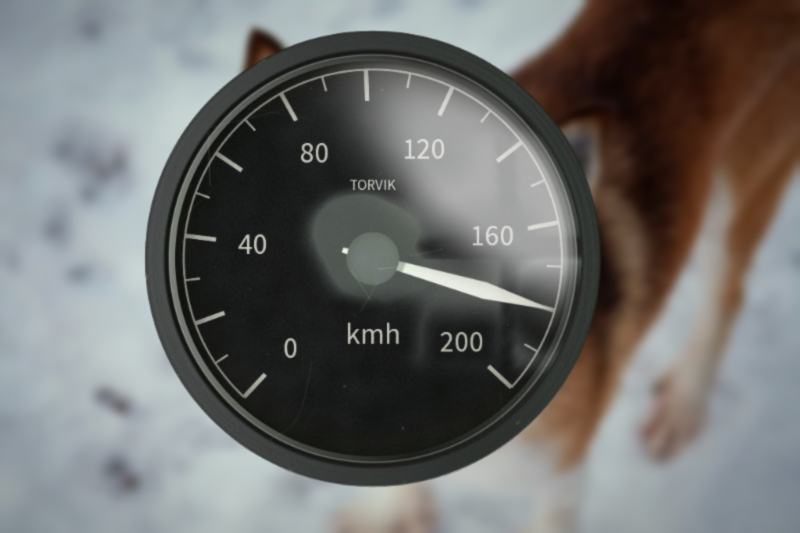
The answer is 180 km/h
